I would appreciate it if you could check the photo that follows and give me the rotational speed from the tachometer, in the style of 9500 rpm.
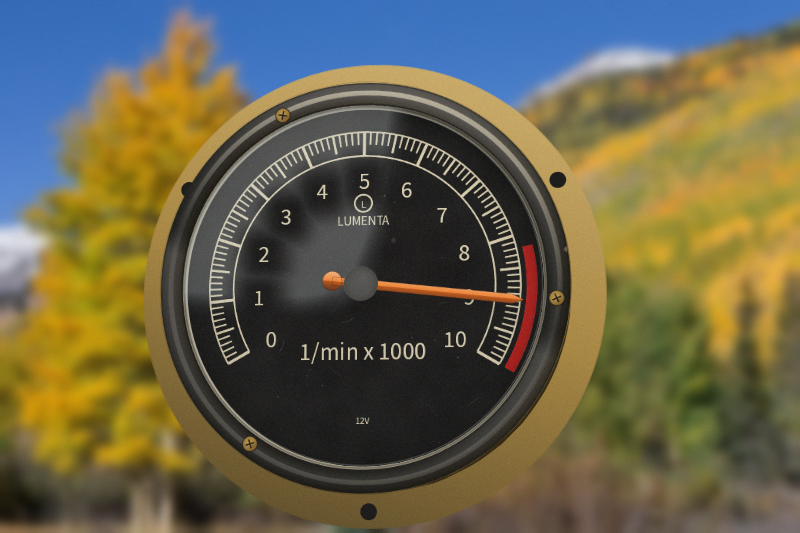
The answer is 9000 rpm
